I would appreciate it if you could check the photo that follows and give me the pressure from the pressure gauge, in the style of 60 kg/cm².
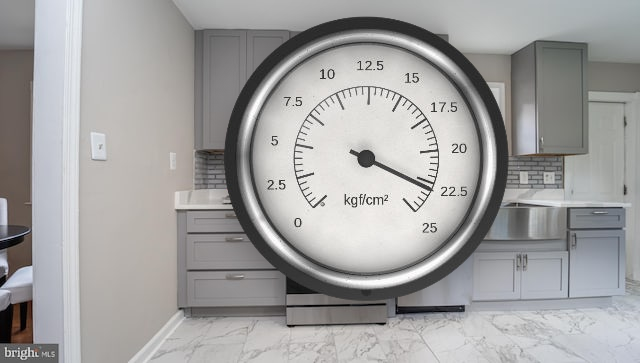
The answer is 23 kg/cm²
